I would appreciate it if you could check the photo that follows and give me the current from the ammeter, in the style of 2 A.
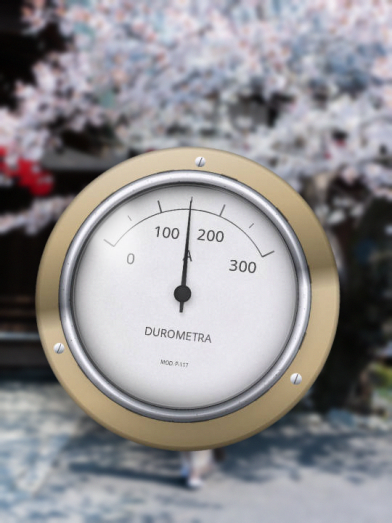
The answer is 150 A
